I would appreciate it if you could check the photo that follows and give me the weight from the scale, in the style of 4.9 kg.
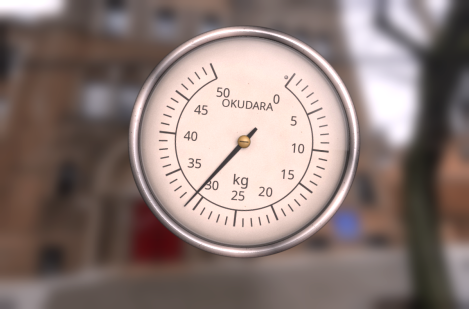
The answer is 31 kg
